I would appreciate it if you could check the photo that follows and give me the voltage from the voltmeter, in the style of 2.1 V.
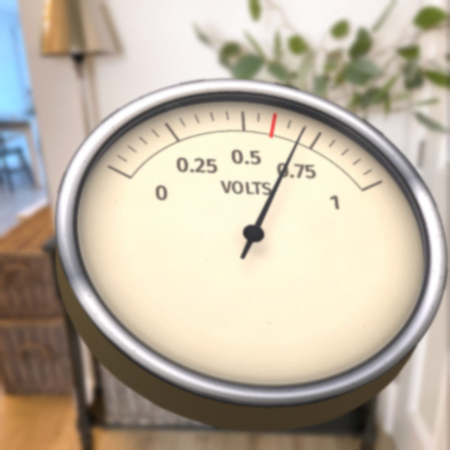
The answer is 0.7 V
